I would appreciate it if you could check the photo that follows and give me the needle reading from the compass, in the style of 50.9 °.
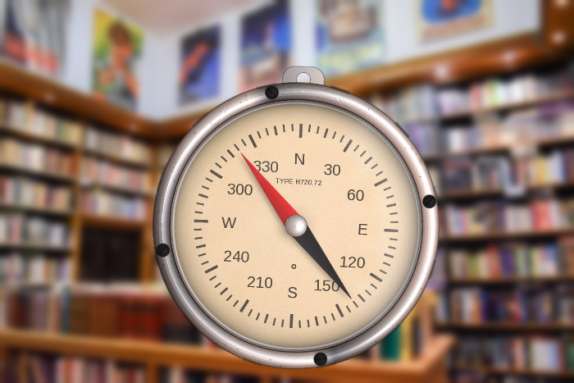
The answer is 320 °
